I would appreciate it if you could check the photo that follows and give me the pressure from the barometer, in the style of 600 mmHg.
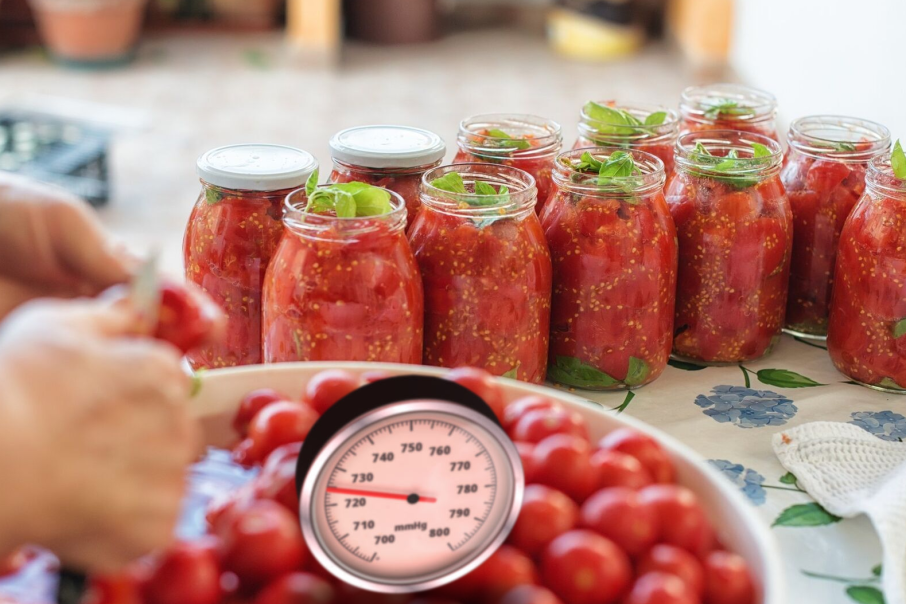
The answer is 725 mmHg
